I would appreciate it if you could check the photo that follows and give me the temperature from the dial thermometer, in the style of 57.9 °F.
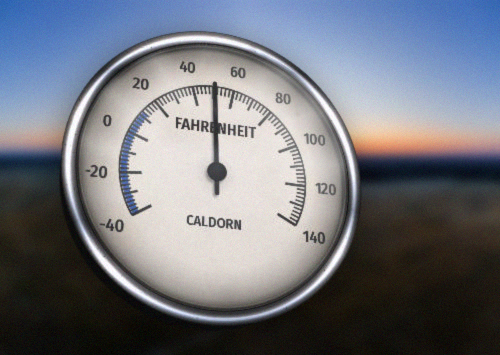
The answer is 50 °F
